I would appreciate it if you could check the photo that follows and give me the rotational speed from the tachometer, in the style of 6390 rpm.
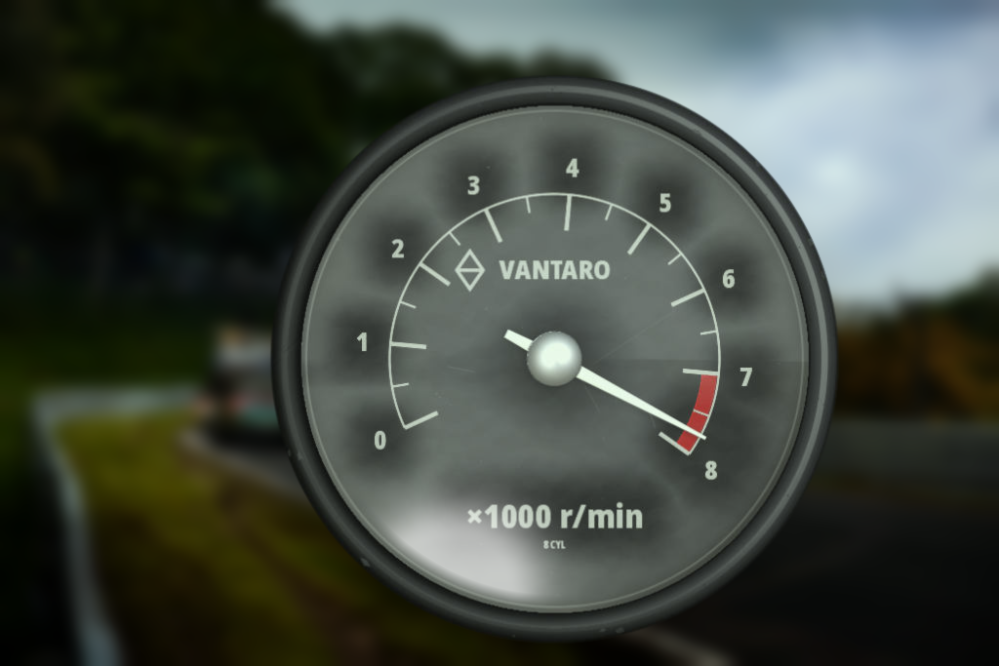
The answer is 7750 rpm
